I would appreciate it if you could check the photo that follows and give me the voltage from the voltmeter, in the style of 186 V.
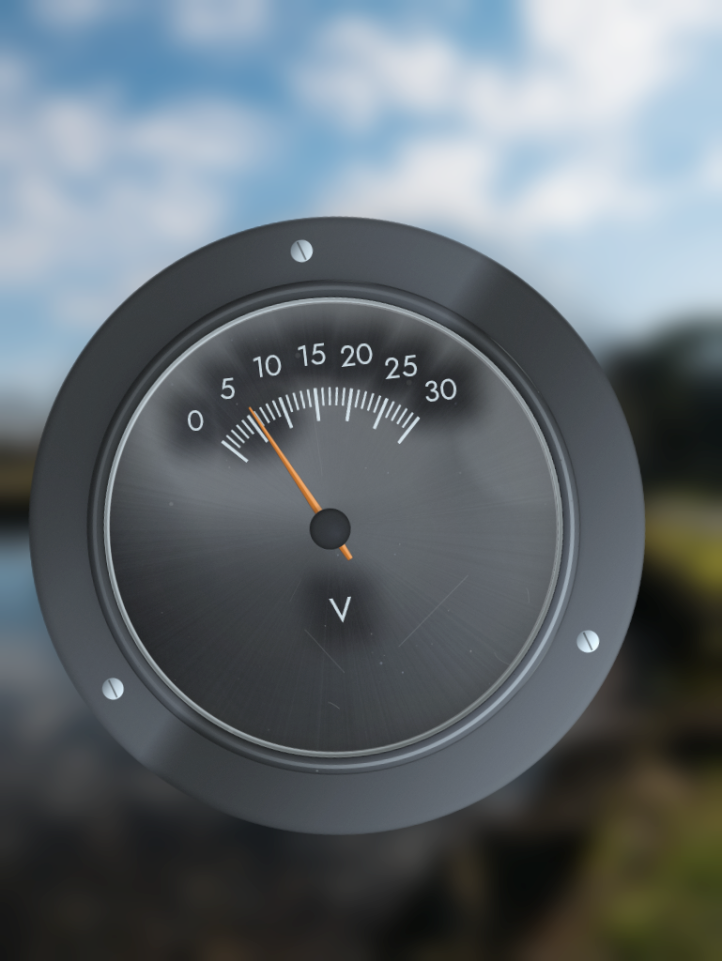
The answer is 6 V
